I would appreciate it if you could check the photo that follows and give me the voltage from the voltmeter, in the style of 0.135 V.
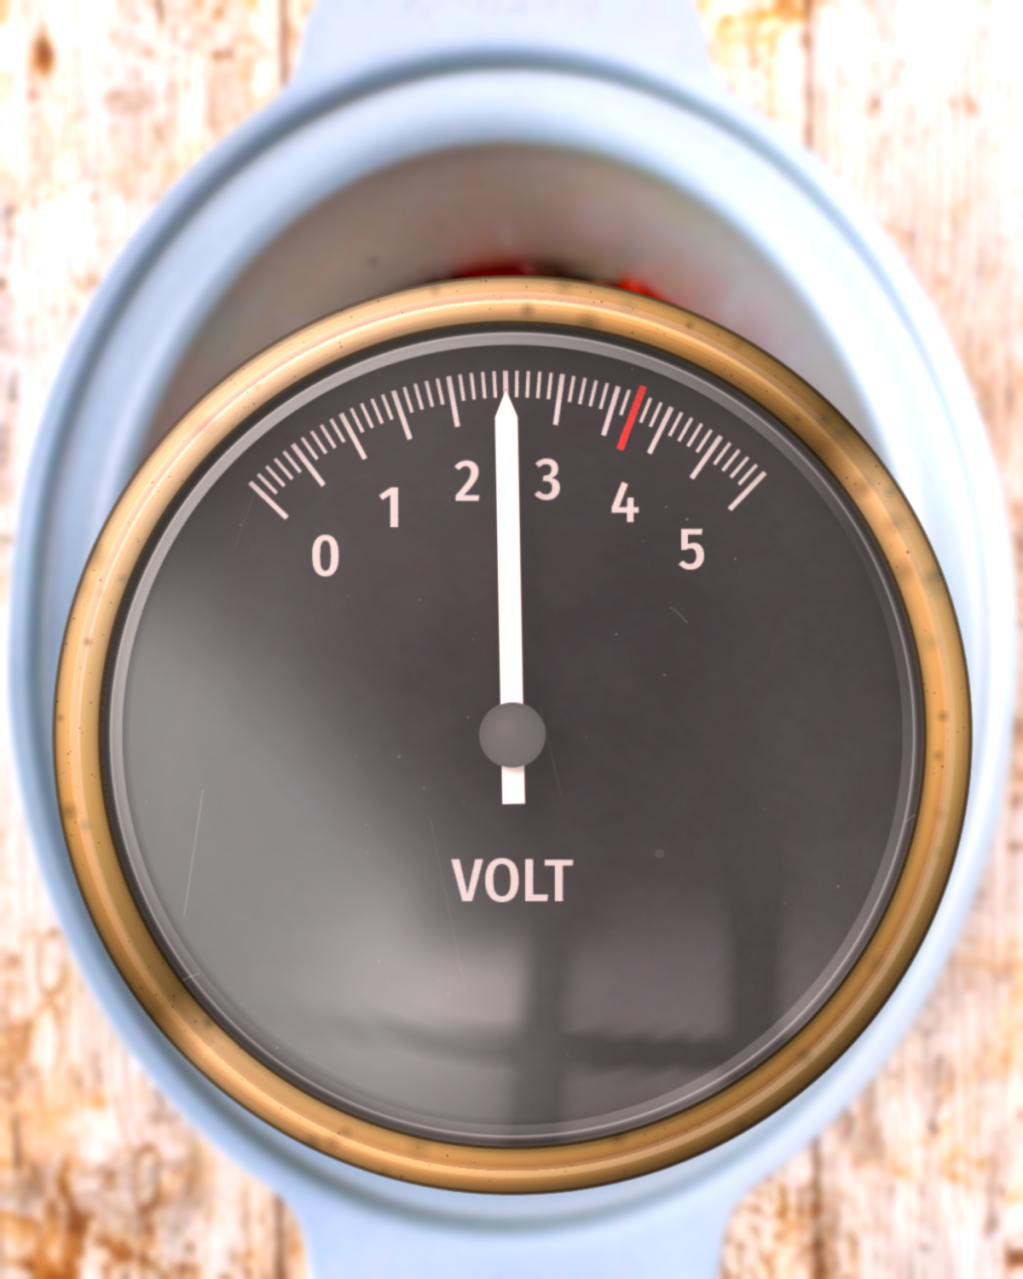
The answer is 2.5 V
